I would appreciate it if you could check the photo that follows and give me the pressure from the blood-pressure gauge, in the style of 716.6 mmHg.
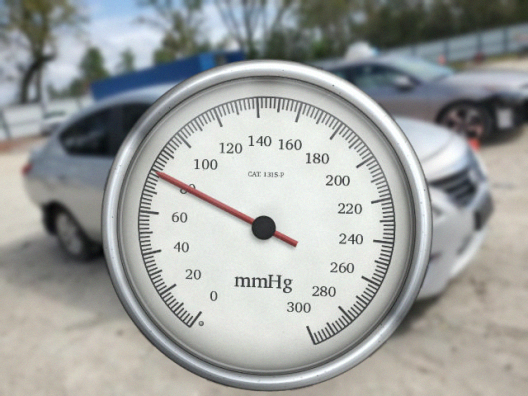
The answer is 80 mmHg
